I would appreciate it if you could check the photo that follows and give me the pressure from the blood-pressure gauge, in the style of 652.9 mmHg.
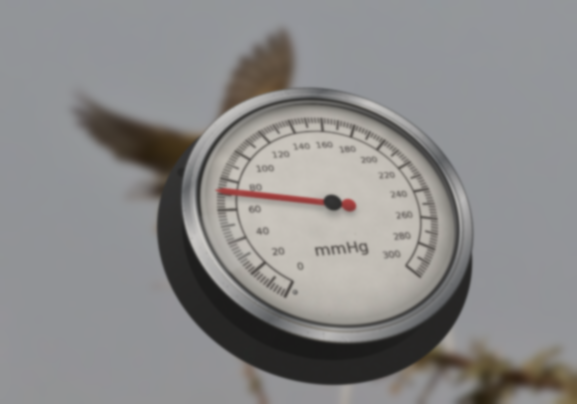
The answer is 70 mmHg
